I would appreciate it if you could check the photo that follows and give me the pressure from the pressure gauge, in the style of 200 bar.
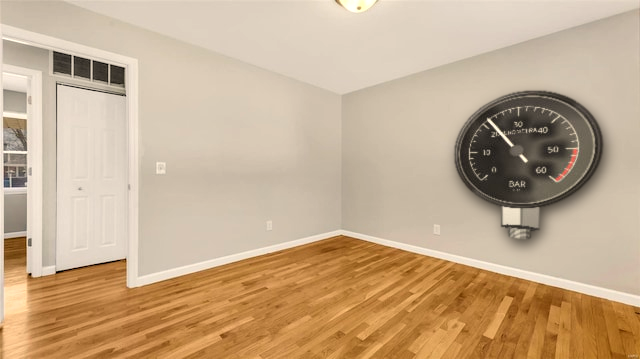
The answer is 22 bar
